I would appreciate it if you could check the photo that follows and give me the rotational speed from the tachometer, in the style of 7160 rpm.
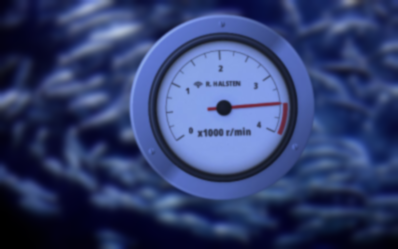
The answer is 3500 rpm
